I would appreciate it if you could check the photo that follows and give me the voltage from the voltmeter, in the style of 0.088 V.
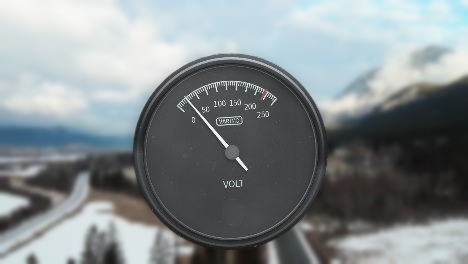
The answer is 25 V
